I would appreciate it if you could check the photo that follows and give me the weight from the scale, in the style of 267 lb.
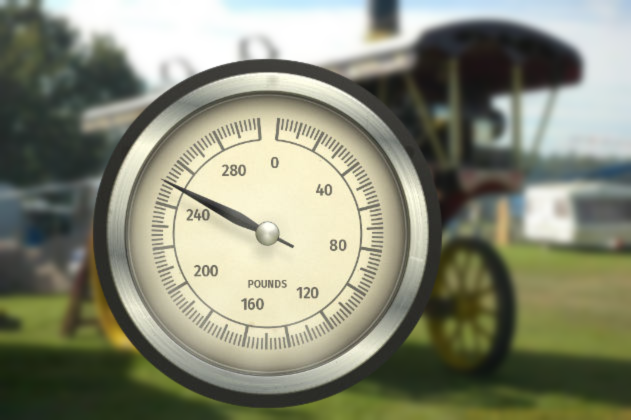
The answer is 250 lb
